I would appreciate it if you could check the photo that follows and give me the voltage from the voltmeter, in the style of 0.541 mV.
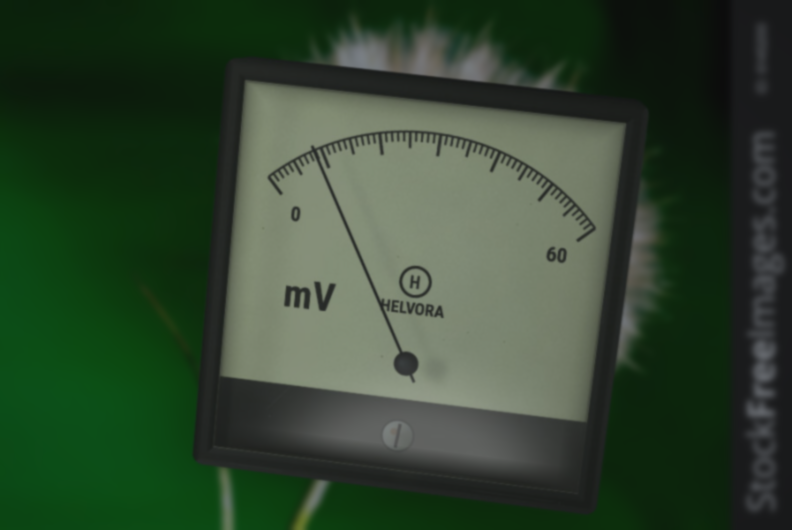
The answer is 9 mV
